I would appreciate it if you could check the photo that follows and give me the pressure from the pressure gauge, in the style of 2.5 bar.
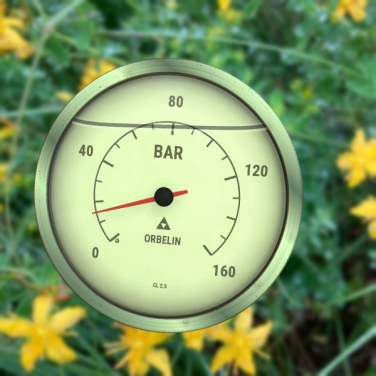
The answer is 15 bar
